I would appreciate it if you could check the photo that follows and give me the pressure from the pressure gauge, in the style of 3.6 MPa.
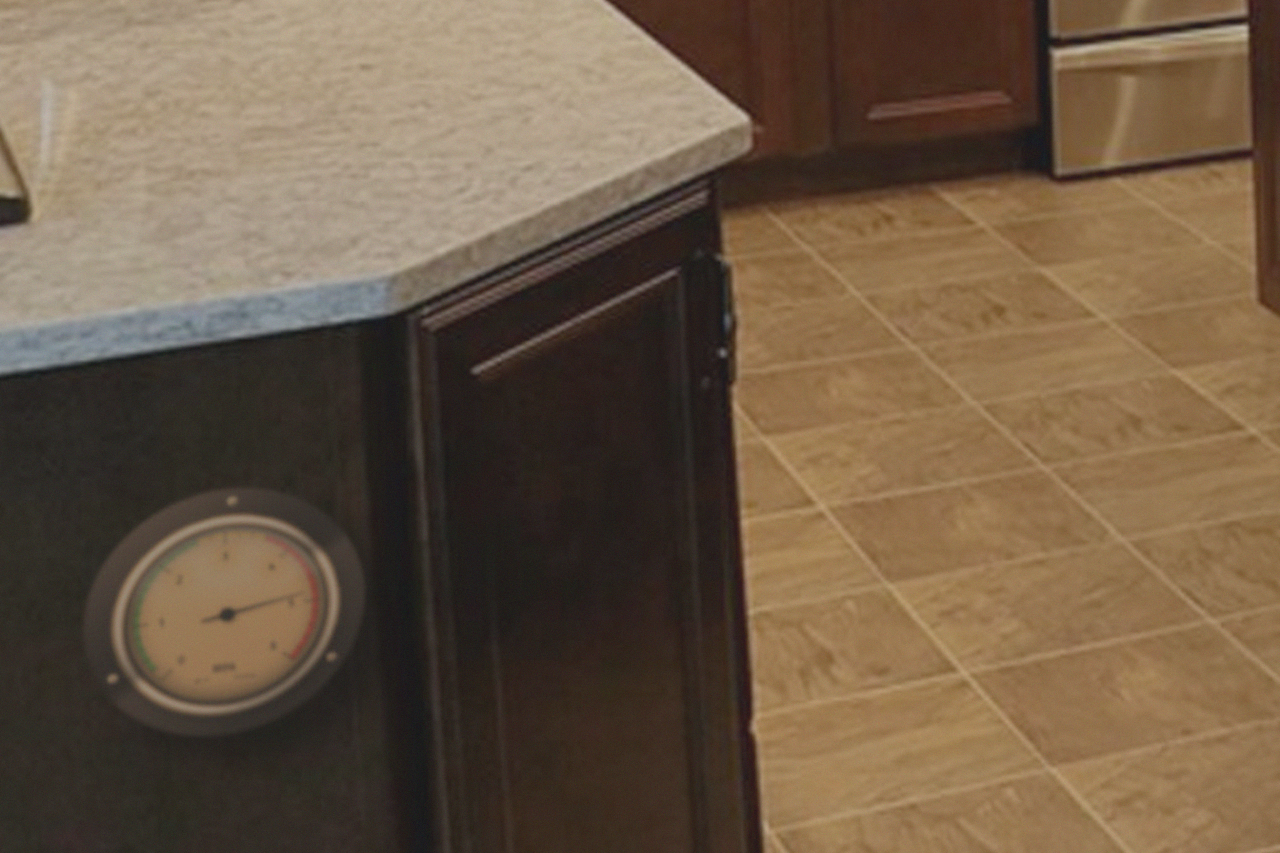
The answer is 4.8 MPa
